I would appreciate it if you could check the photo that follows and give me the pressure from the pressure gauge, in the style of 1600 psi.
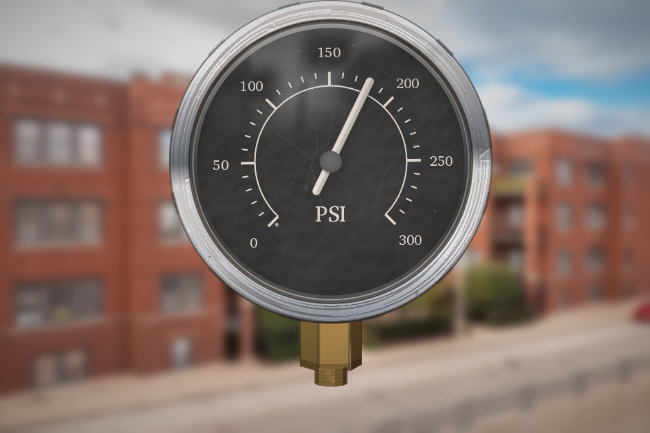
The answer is 180 psi
